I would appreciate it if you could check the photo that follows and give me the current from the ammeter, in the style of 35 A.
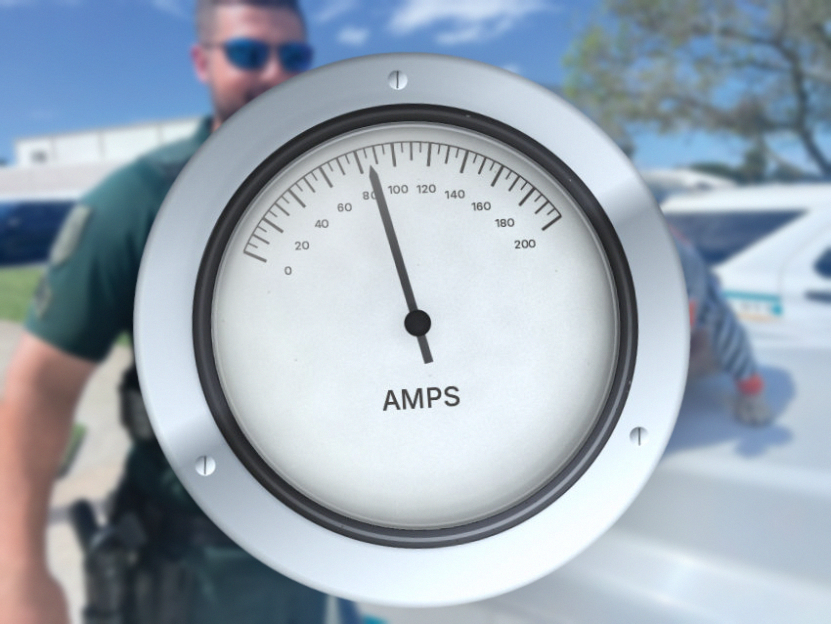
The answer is 85 A
